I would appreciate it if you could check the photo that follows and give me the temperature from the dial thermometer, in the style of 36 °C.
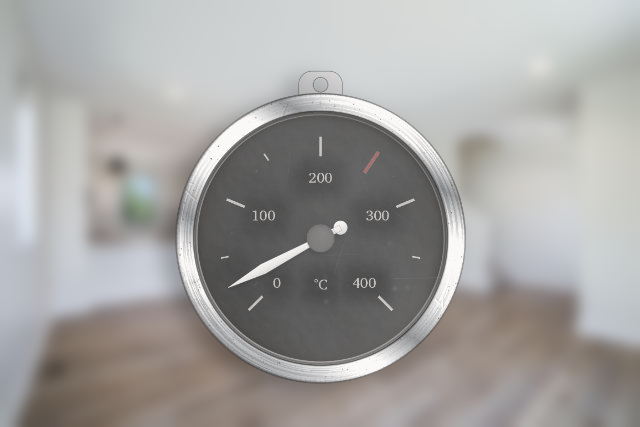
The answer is 25 °C
